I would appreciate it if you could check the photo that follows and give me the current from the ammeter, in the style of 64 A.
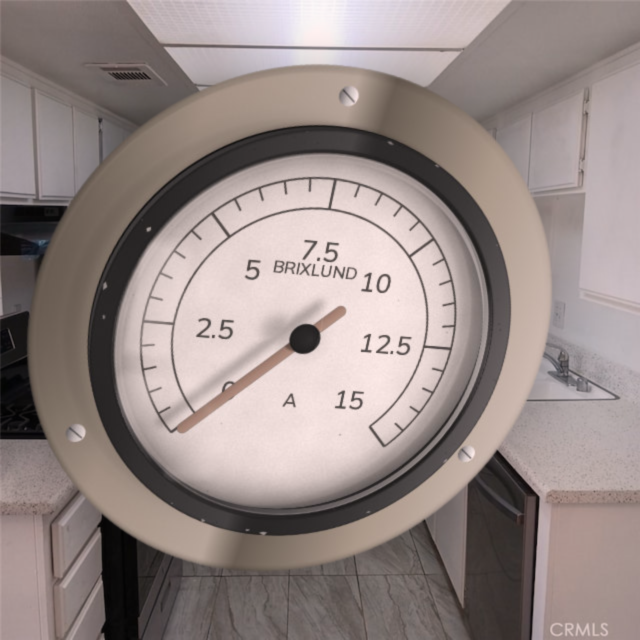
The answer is 0 A
